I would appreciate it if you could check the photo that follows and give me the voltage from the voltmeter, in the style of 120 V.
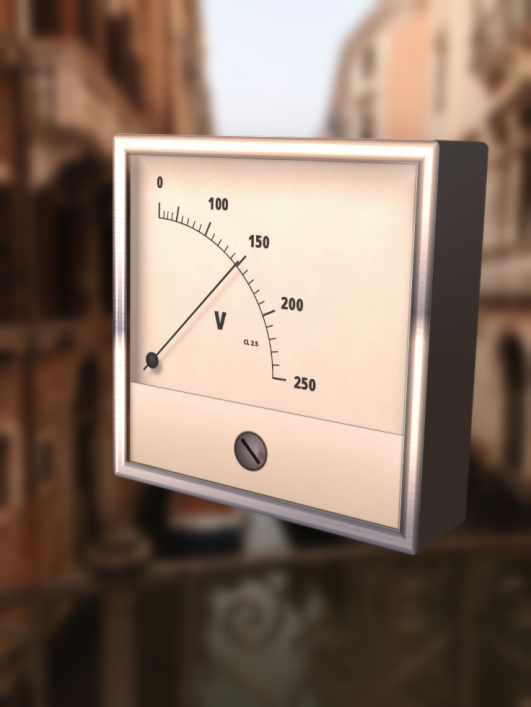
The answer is 150 V
